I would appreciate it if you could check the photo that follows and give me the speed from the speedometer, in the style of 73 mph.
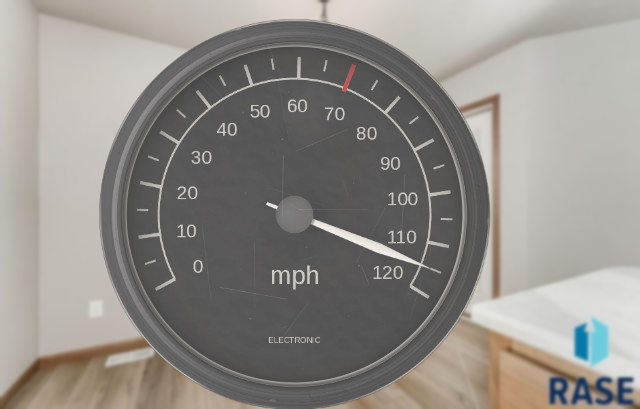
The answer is 115 mph
